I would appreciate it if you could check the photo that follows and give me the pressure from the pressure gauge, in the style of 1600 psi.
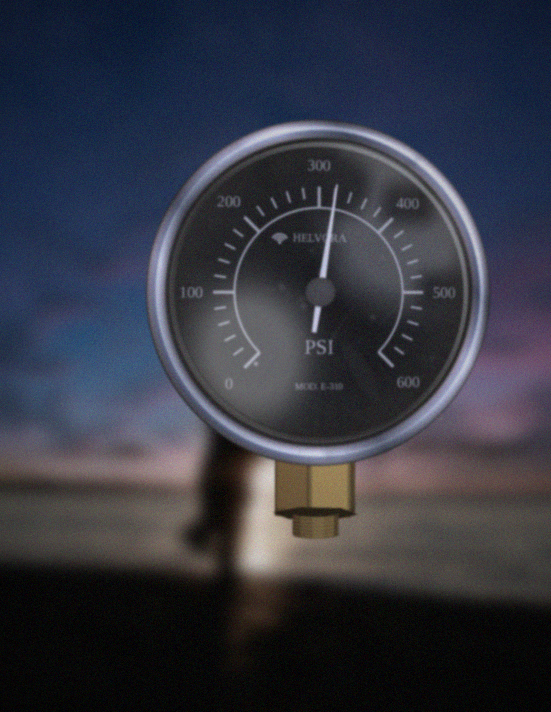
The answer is 320 psi
